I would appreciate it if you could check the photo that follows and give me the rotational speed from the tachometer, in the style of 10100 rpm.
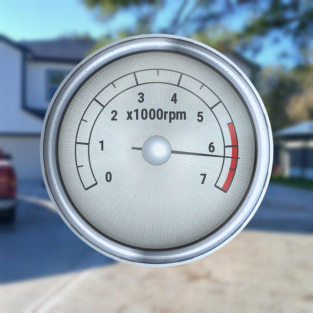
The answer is 6250 rpm
